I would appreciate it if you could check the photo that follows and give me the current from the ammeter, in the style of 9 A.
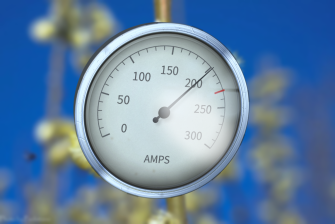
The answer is 200 A
